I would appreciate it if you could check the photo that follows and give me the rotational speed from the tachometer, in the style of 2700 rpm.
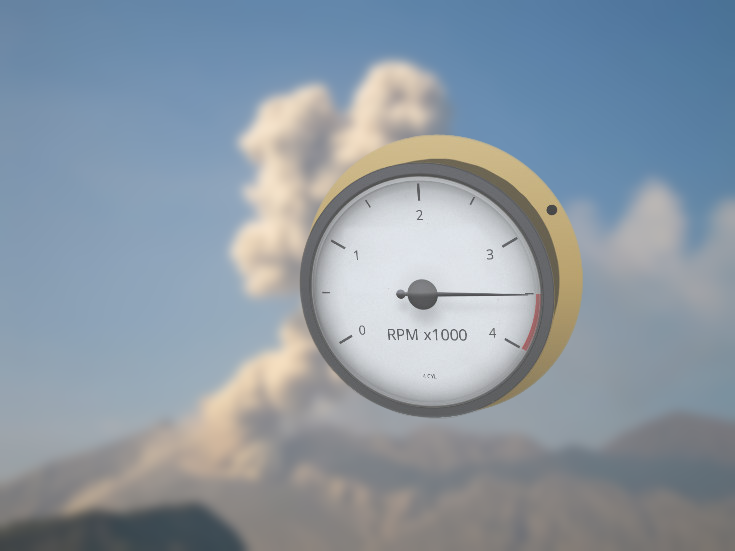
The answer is 3500 rpm
